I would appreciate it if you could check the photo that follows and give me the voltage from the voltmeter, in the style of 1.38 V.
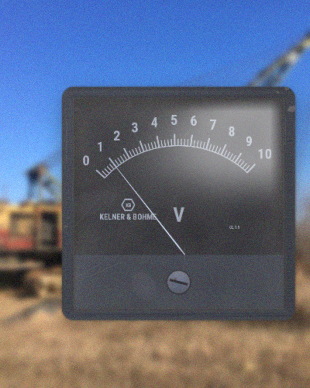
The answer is 1 V
